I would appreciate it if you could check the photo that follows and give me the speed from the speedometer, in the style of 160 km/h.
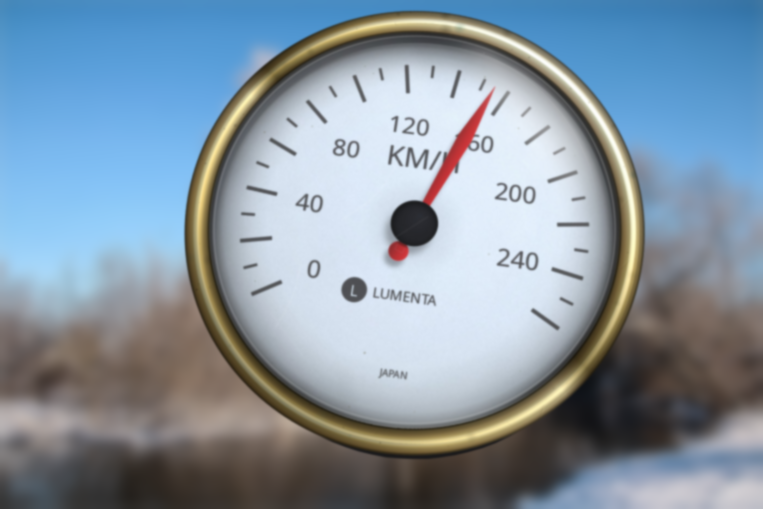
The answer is 155 km/h
